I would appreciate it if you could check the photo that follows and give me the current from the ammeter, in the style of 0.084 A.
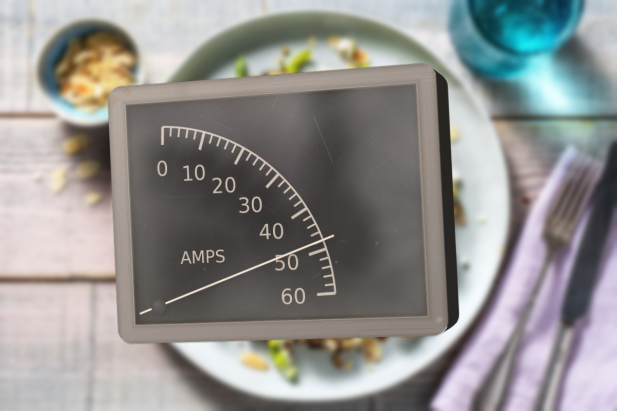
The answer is 48 A
